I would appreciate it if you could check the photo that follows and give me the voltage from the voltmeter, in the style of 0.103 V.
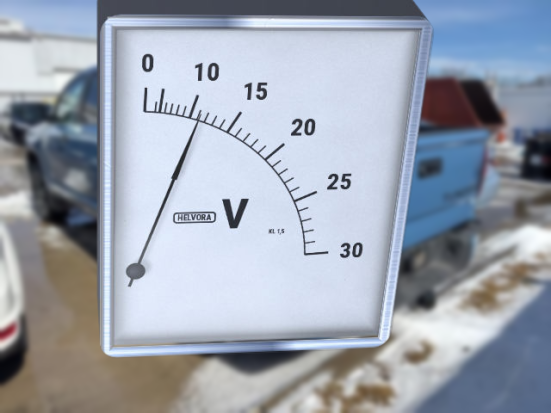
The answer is 11 V
